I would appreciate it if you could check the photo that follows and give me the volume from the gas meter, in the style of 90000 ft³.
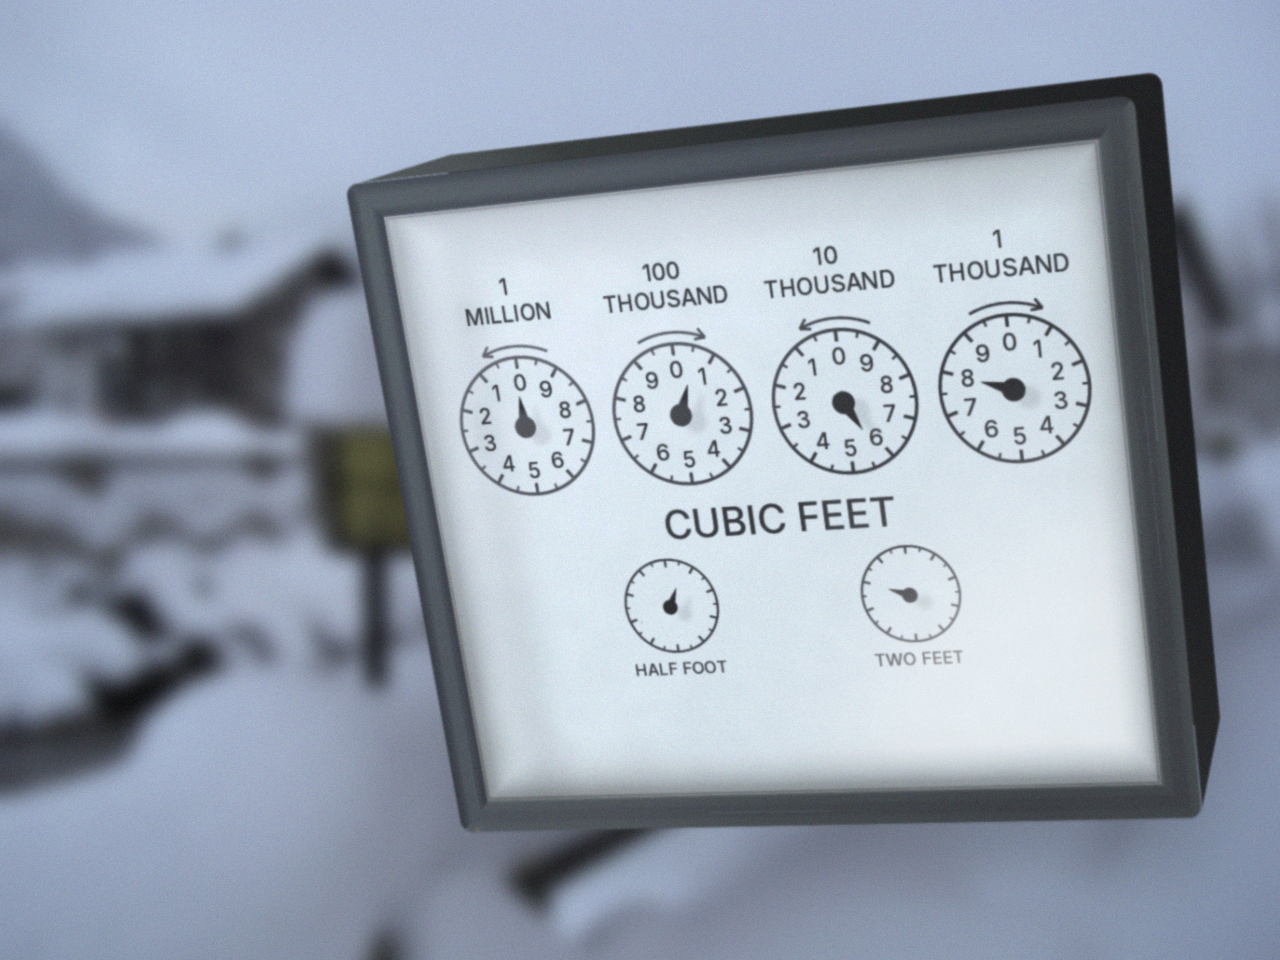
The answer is 5800 ft³
